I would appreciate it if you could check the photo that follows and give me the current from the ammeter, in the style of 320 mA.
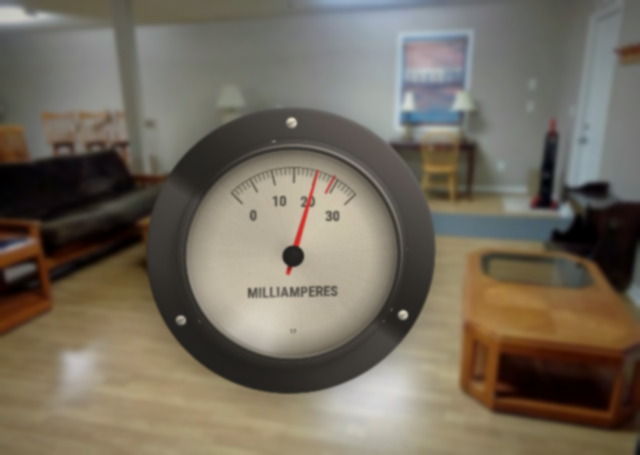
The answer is 20 mA
